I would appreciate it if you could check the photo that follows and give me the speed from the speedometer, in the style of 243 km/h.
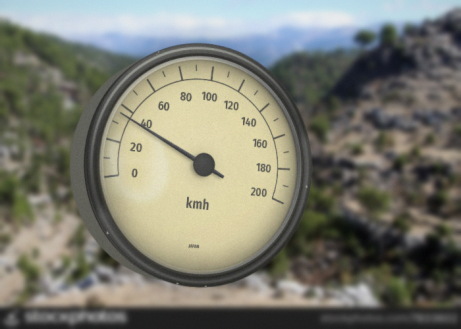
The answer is 35 km/h
